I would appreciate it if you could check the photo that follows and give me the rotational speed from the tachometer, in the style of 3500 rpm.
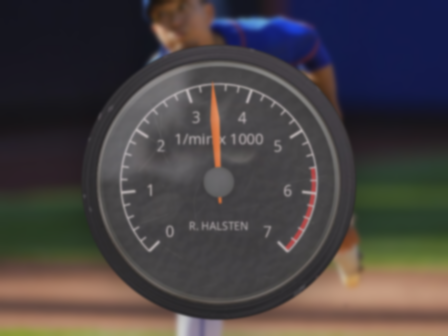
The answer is 3400 rpm
